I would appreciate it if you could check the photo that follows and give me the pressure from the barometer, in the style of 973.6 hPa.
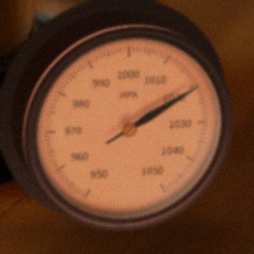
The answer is 1020 hPa
